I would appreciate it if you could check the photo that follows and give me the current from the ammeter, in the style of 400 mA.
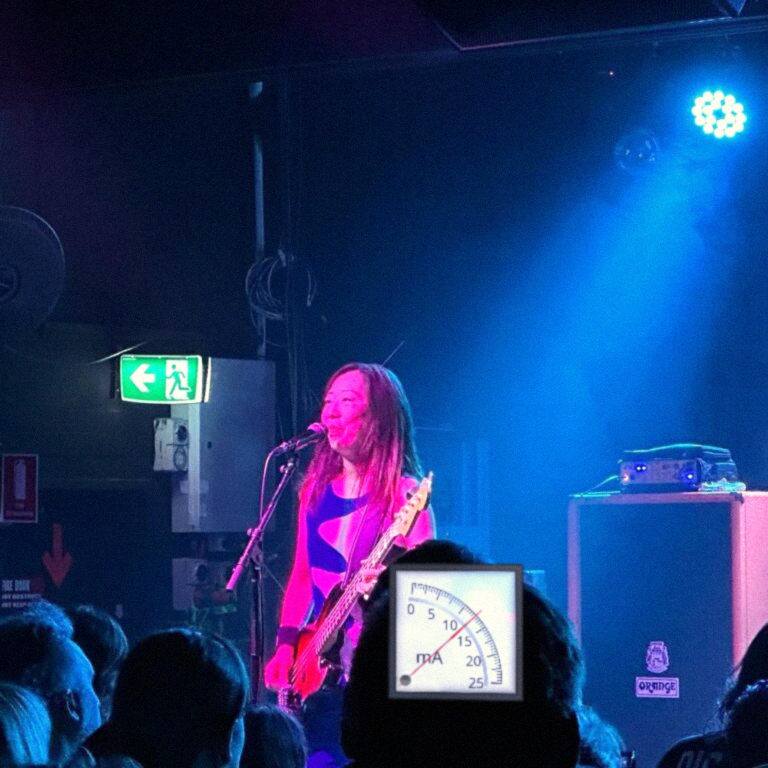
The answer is 12.5 mA
